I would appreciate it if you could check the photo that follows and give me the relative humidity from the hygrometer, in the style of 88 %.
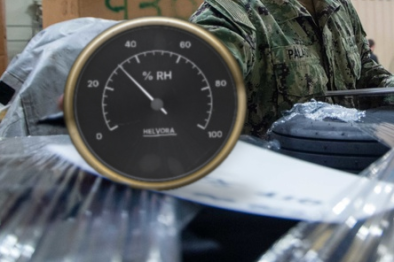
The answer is 32 %
